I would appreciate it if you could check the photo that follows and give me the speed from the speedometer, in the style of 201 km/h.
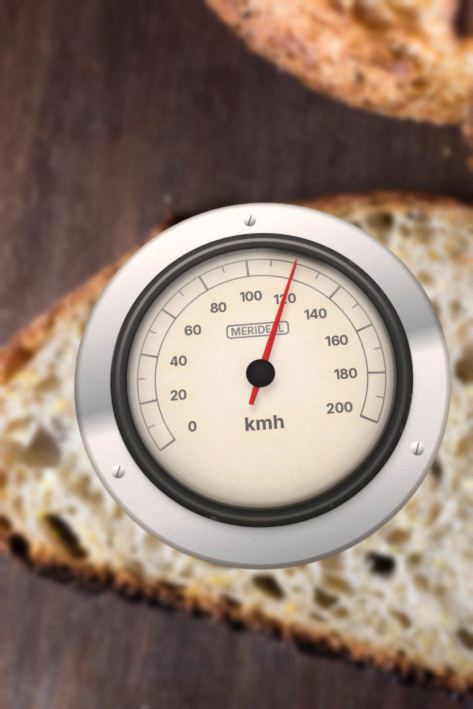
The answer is 120 km/h
